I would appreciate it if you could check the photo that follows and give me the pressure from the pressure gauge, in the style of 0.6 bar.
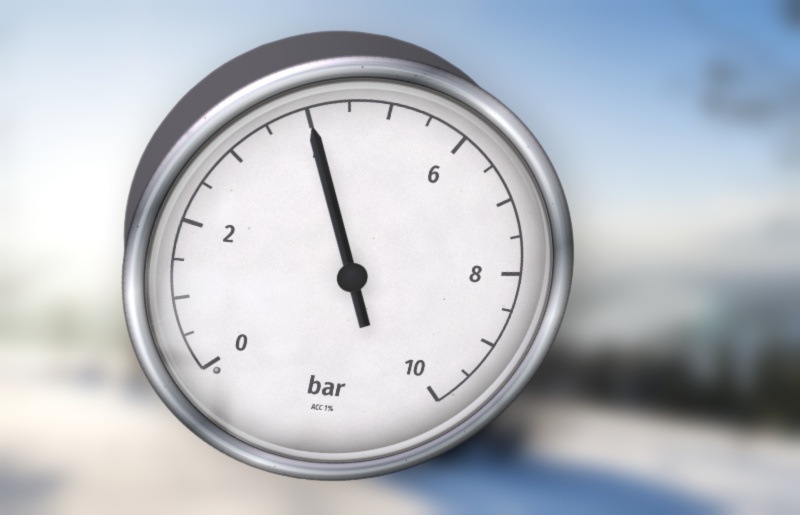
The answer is 4 bar
